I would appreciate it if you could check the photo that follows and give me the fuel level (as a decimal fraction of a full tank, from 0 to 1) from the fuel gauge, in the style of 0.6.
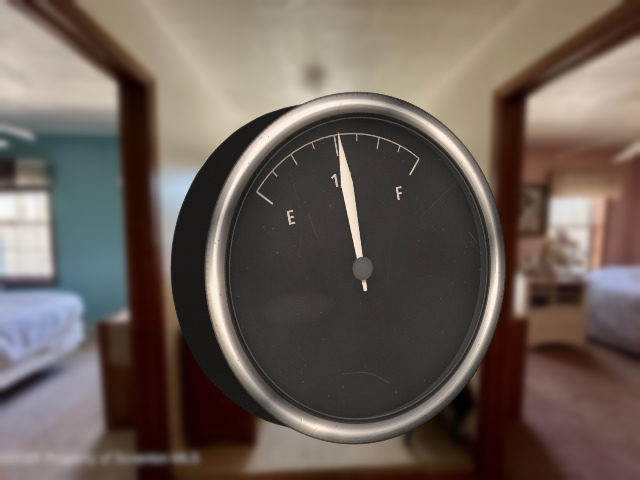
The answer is 0.5
